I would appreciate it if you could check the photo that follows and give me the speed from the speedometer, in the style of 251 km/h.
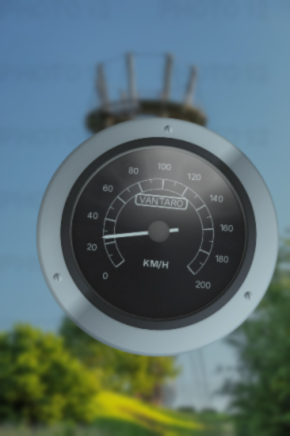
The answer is 25 km/h
